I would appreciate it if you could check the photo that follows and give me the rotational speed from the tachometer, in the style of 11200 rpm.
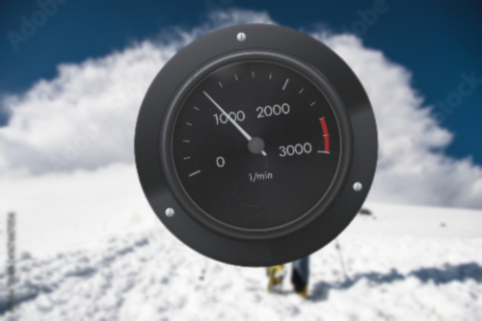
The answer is 1000 rpm
